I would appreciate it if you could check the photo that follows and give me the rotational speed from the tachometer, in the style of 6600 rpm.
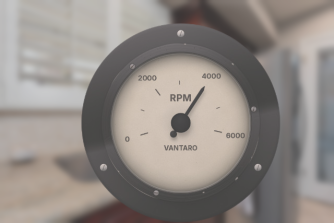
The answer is 4000 rpm
